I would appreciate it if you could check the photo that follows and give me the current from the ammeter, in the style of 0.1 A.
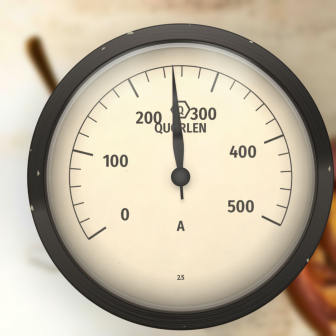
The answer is 250 A
